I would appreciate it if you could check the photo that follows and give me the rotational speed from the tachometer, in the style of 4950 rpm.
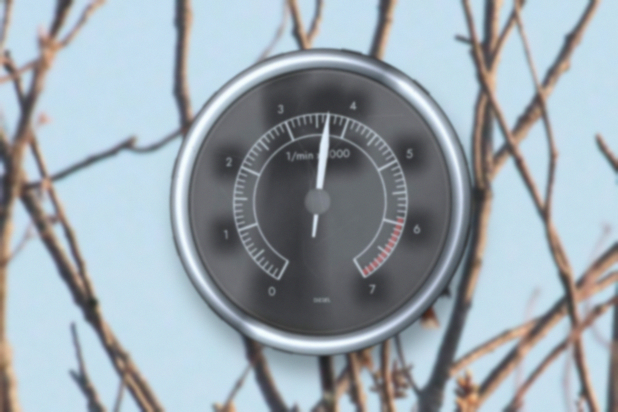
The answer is 3700 rpm
